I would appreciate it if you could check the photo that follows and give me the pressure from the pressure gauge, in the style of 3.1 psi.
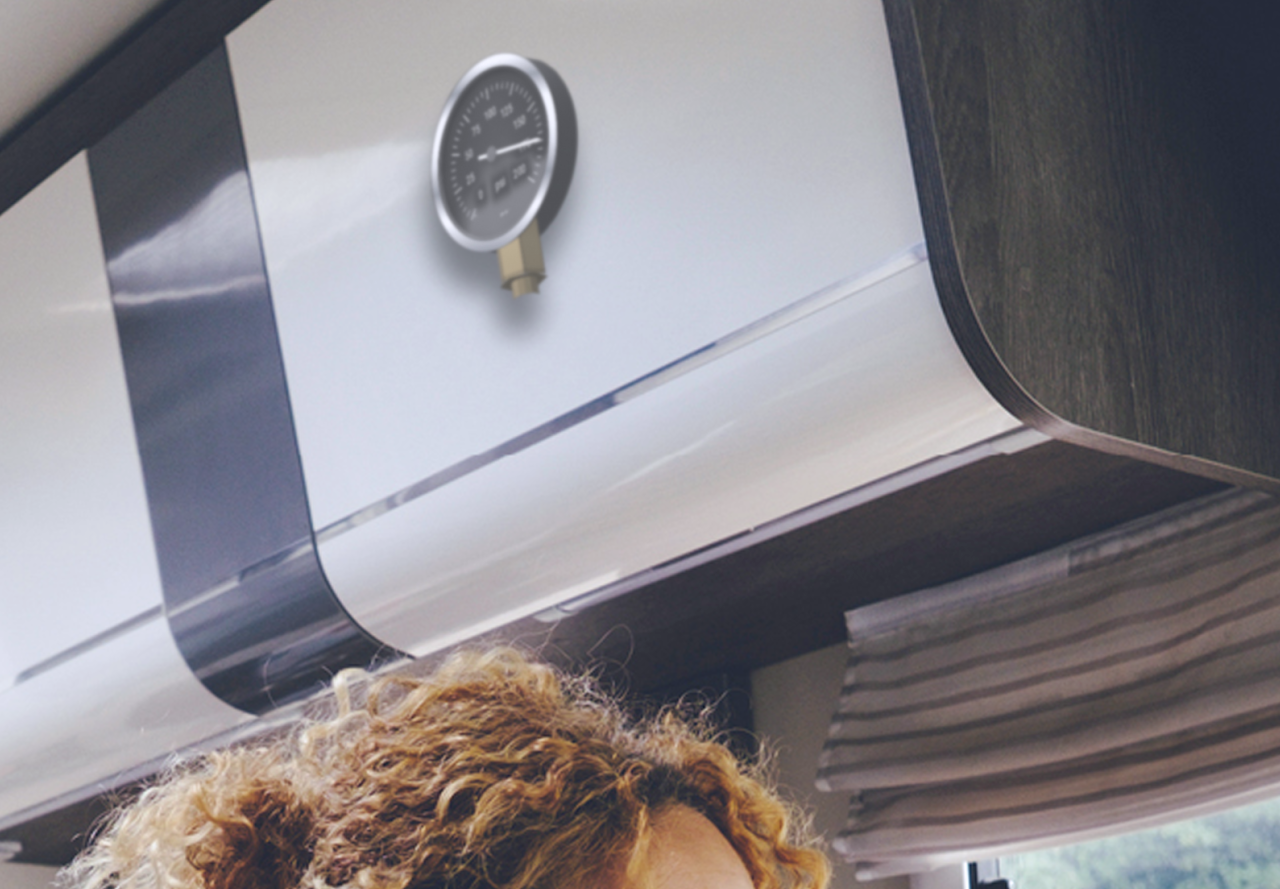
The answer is 175 psi
